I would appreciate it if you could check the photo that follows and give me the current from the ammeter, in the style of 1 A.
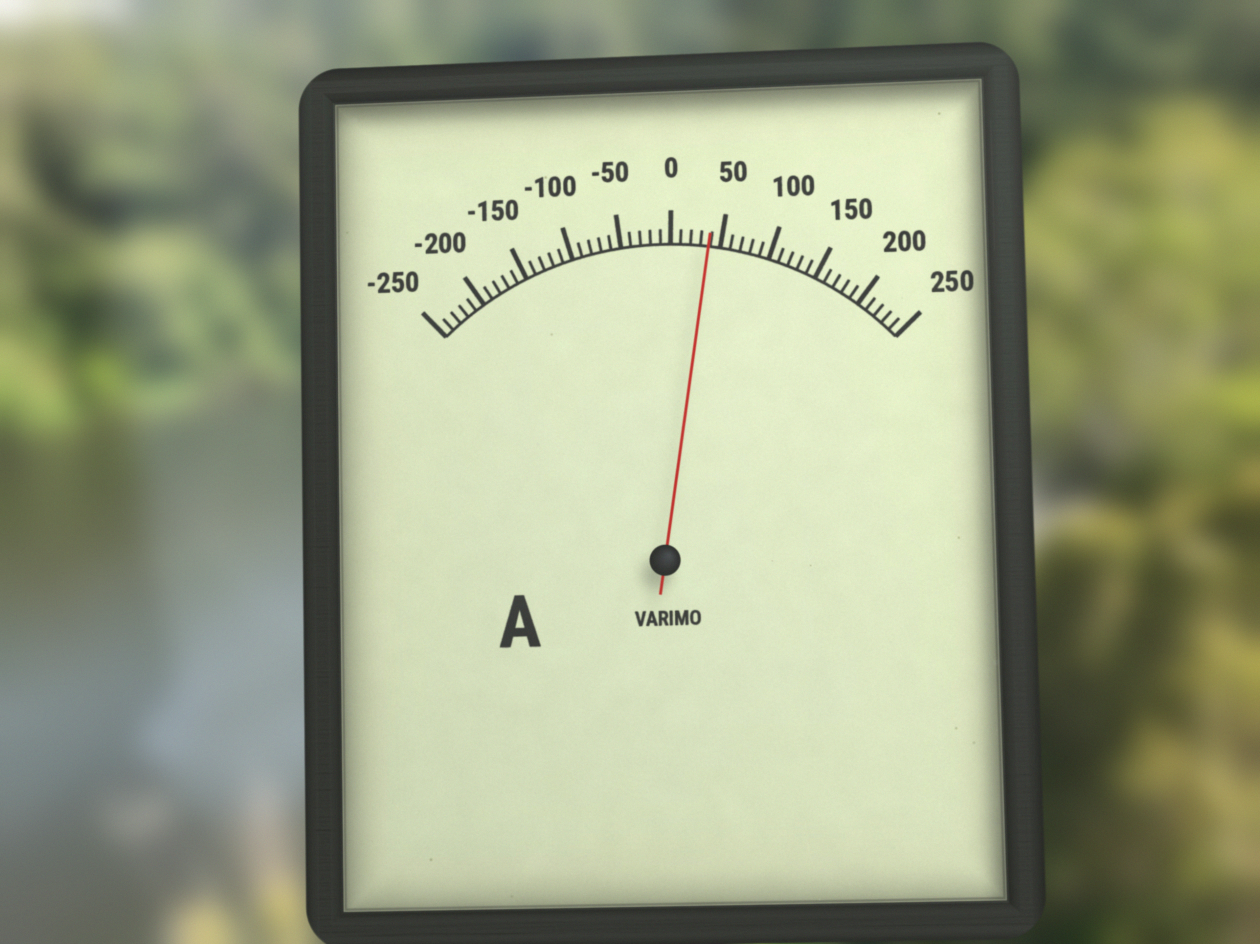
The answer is 40 A
